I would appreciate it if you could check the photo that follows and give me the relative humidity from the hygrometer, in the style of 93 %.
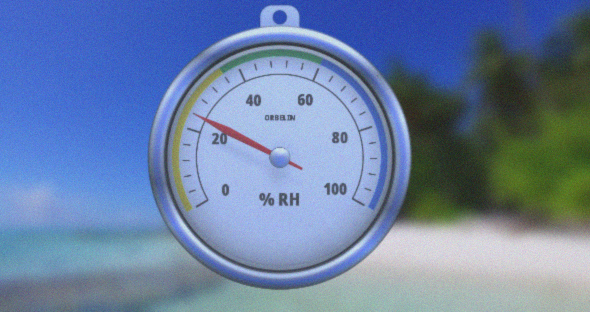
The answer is 24 %
